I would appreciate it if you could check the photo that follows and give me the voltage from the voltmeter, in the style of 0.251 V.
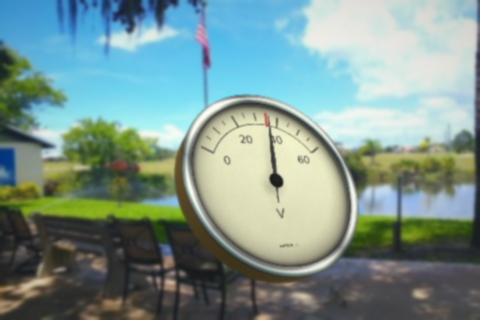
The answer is 35 V
